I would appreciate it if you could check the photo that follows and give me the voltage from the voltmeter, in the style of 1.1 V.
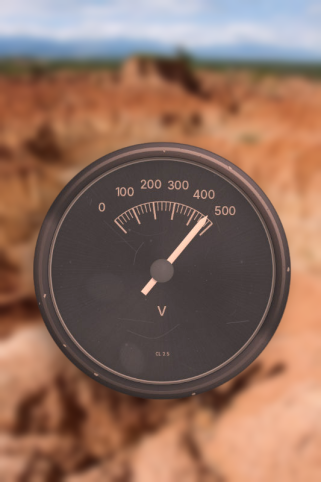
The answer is 460 V
